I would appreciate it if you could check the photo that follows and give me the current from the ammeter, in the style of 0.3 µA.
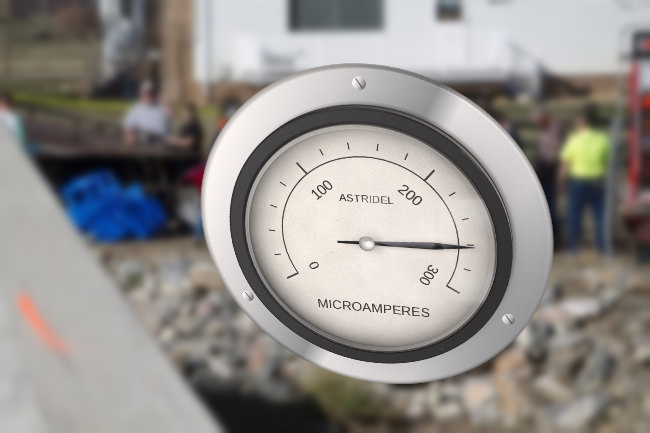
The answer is 260 µA
